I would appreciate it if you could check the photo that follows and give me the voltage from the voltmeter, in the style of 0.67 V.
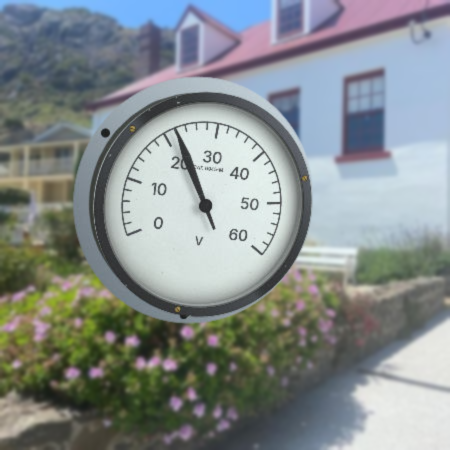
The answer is 22 V
